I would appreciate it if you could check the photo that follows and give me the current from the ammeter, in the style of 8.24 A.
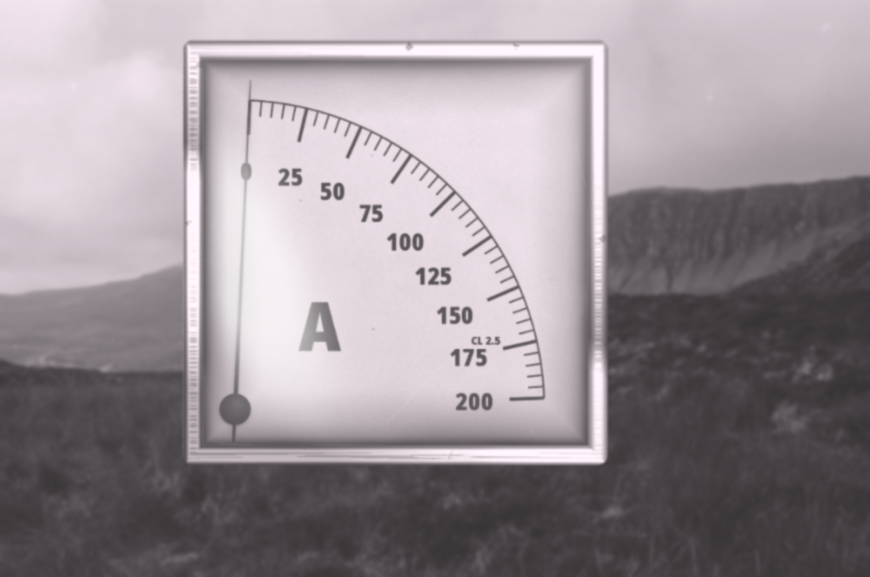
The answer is 0 A
